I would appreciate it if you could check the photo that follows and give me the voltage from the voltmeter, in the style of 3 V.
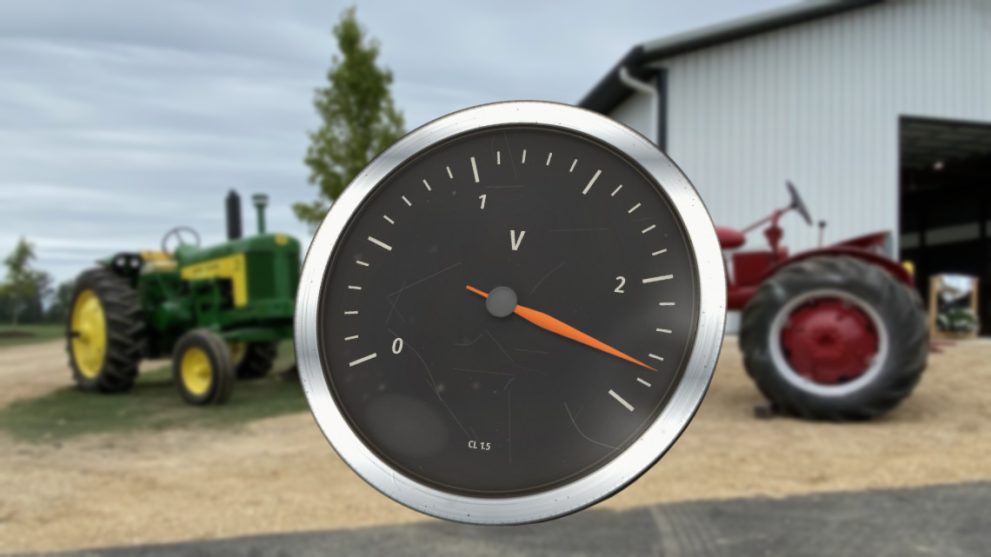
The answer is 2.35 V
